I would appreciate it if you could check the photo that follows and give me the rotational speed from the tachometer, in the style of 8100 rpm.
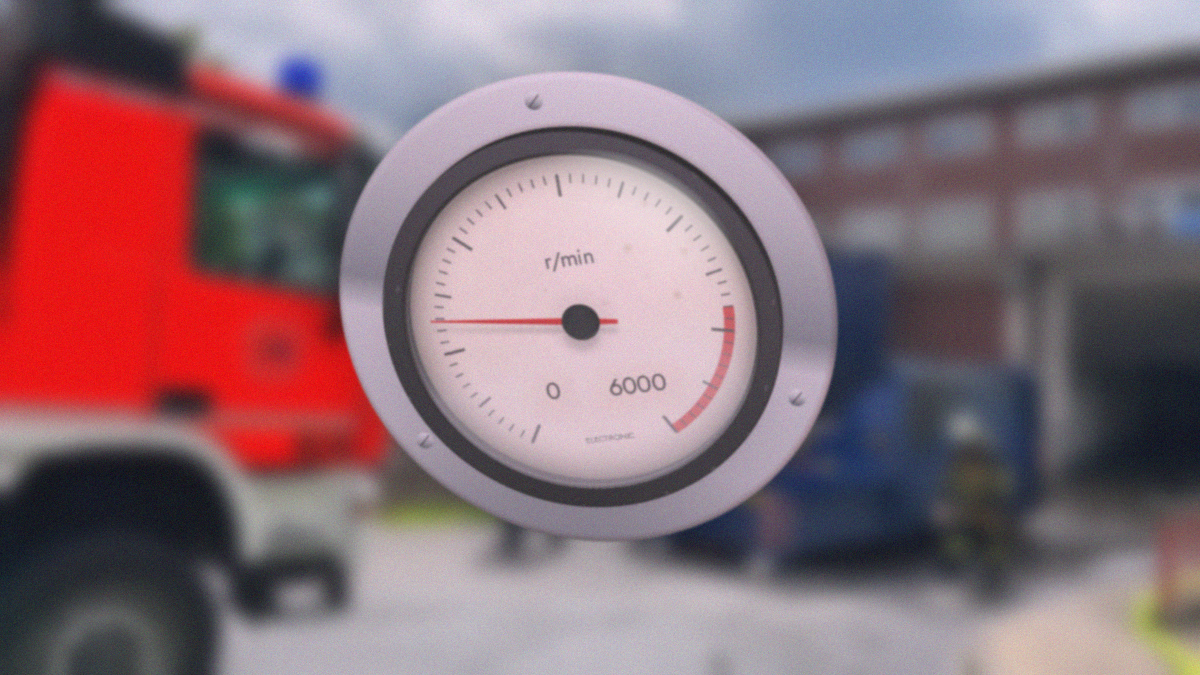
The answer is 1300 rpm
